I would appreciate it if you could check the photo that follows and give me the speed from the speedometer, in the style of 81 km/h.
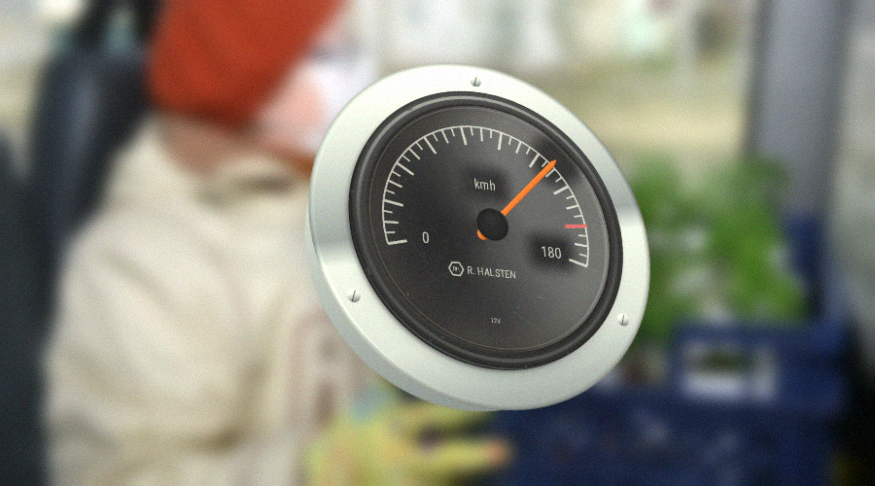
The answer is 127.5 km/h
